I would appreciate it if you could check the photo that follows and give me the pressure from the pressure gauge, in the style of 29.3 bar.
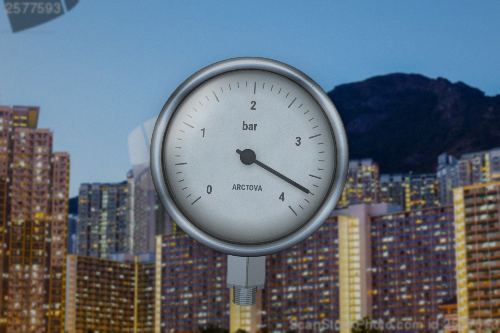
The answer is 3.7 bar
